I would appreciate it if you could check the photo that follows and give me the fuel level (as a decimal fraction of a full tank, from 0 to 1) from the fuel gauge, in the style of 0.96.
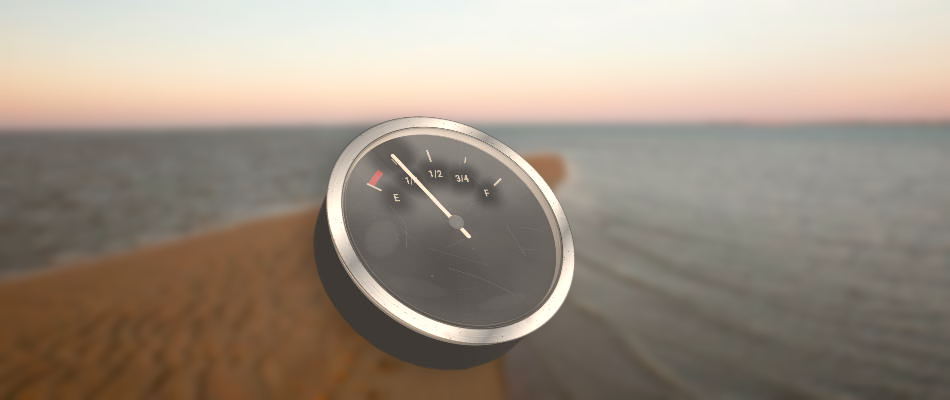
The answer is 0.25
